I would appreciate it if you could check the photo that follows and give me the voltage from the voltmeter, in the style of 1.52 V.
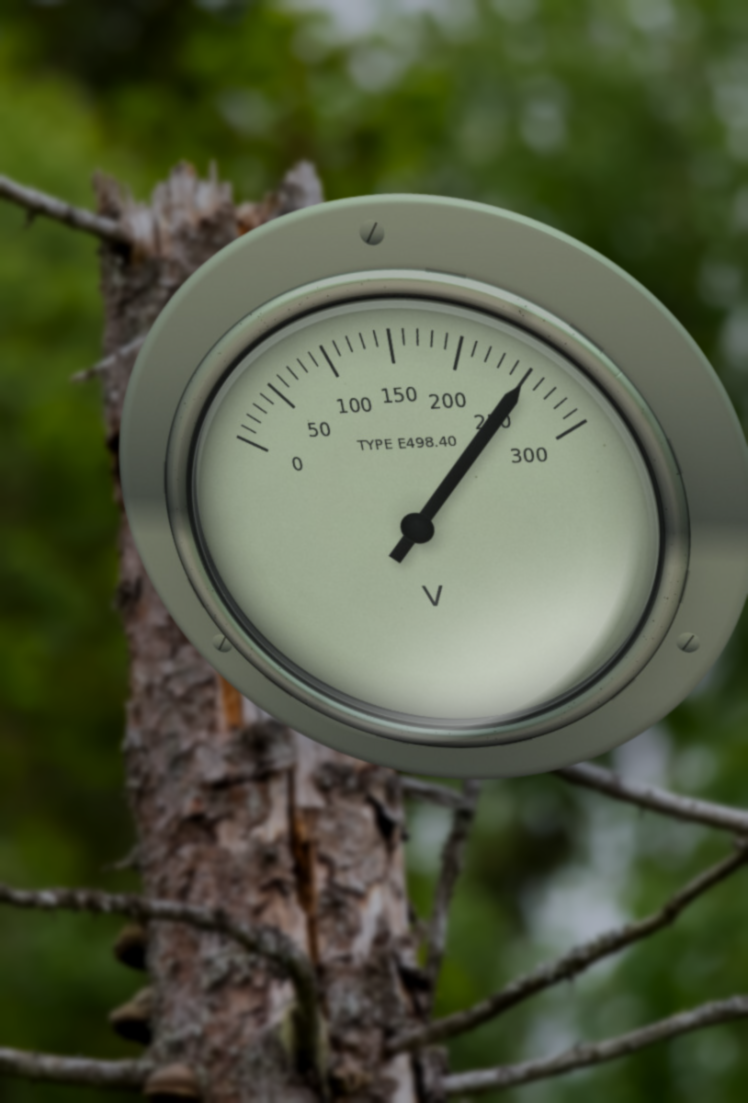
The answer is 250 V
